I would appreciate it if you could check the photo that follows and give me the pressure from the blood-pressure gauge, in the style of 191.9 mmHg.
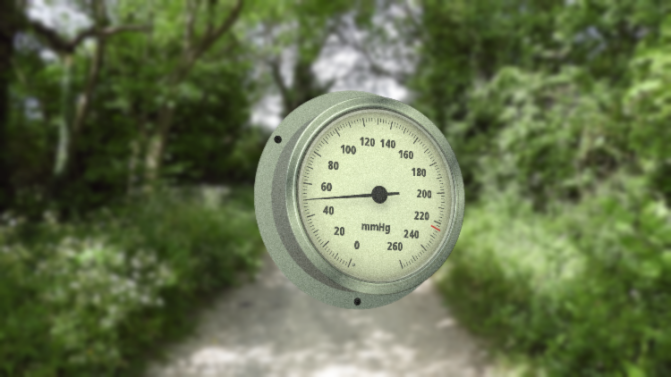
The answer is 50 mmHg
